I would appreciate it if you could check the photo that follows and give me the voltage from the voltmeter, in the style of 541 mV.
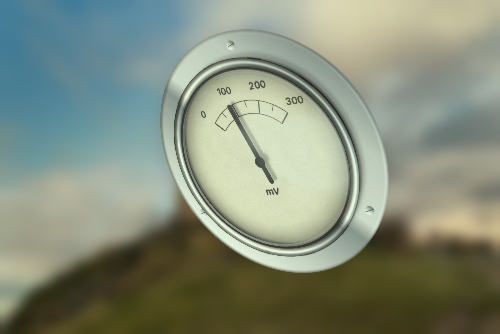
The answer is 100 mV
